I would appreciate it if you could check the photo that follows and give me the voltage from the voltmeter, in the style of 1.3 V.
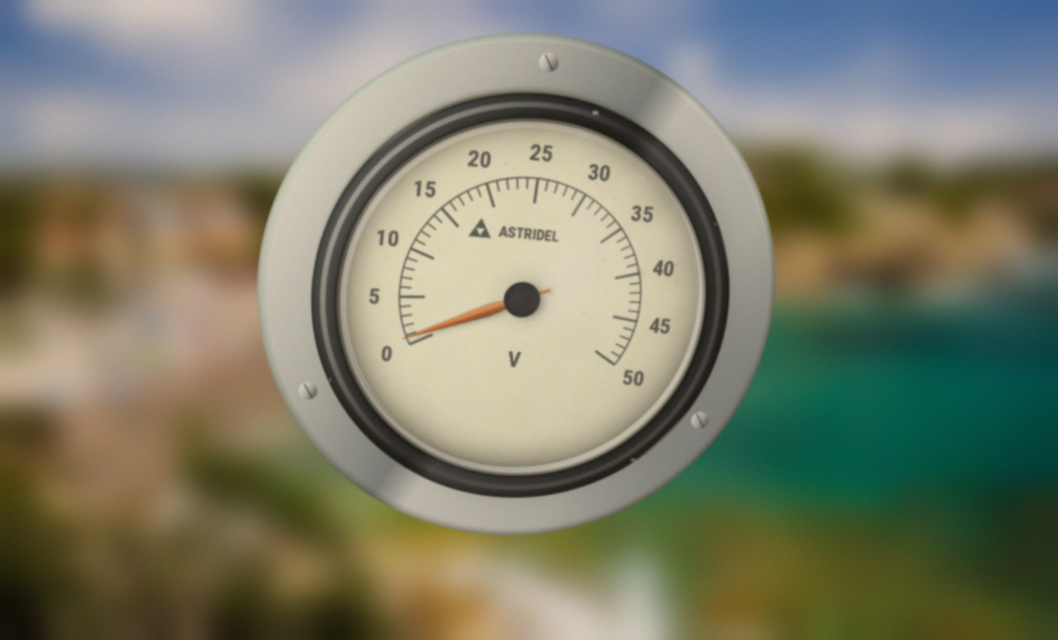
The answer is 1 V
